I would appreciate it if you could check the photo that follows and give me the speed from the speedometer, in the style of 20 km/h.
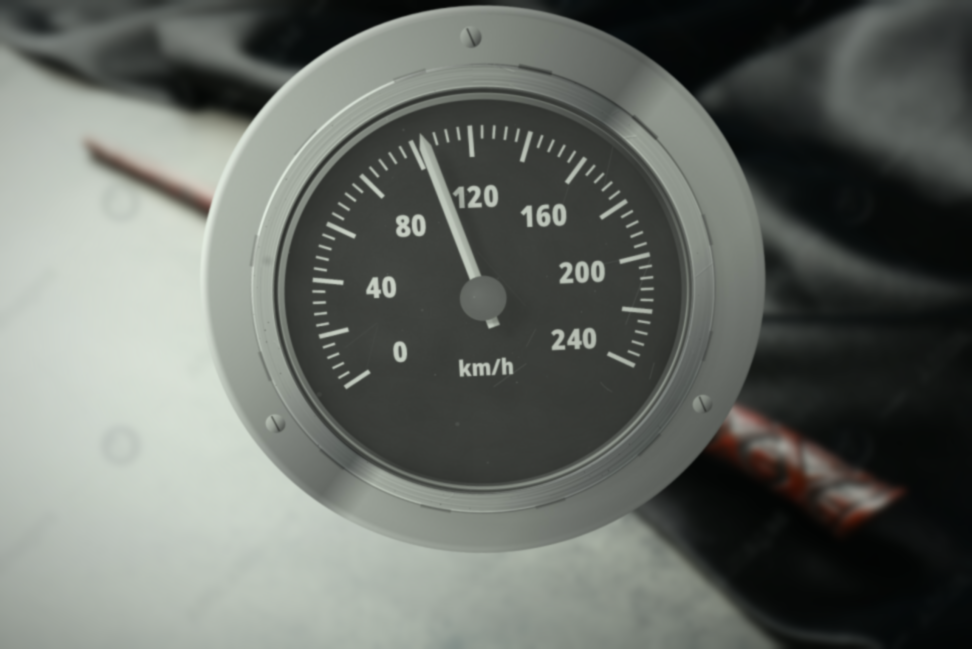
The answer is 104 km/h
